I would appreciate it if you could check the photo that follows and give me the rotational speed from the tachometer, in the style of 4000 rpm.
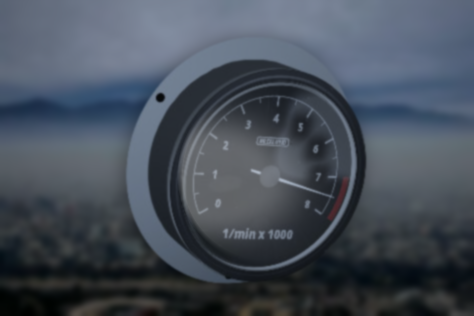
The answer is 7500 rpm
